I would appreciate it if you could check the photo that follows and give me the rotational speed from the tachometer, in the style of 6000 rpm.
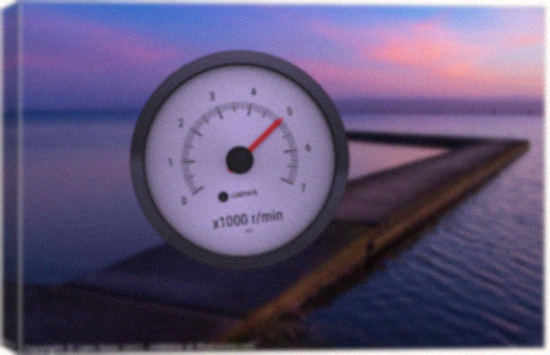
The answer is 5000 rpm
